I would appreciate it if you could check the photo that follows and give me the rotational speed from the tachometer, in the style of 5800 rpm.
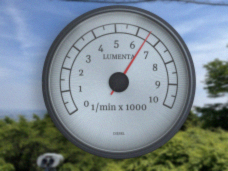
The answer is 6500 rpm
